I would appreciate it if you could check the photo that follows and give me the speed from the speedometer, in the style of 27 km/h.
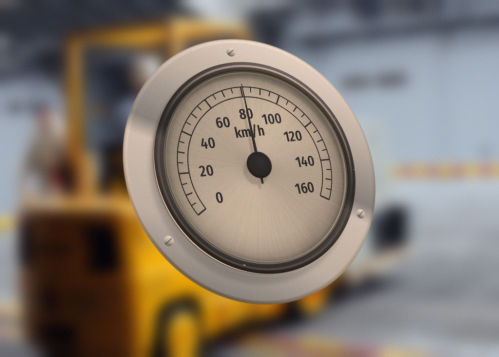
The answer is 80 km/h
